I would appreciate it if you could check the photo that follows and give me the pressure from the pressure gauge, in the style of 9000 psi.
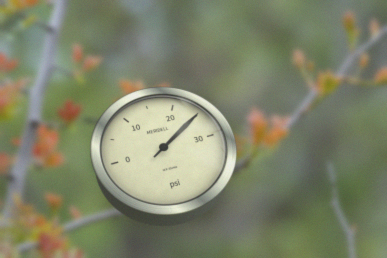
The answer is 25 psi
